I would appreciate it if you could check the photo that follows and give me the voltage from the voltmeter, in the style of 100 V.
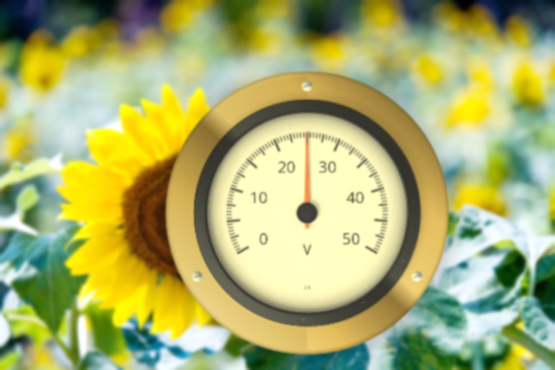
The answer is 25 V
